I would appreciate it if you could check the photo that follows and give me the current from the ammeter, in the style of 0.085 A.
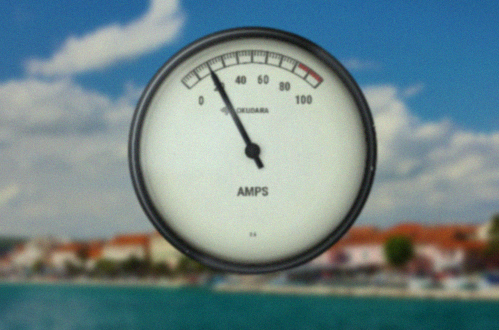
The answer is 20 A
